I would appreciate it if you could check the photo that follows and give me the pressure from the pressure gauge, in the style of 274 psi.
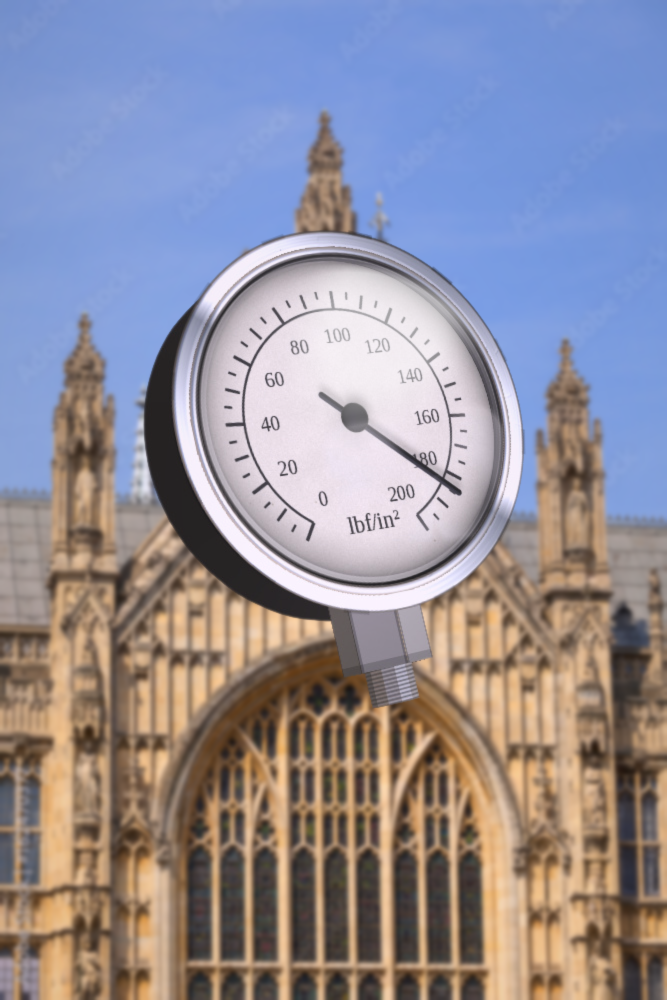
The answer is 185 psi
